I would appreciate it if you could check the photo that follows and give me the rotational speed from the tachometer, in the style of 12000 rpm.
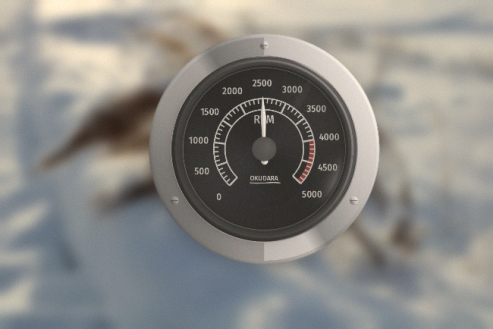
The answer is 2500 rpm
